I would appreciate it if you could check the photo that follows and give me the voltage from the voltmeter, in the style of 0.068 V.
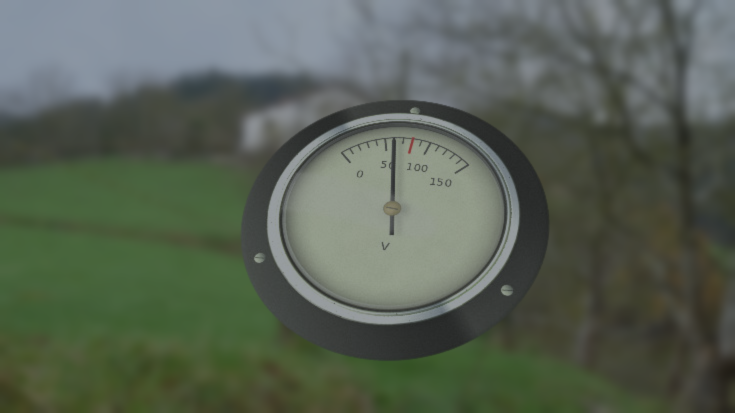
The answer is 60 V
